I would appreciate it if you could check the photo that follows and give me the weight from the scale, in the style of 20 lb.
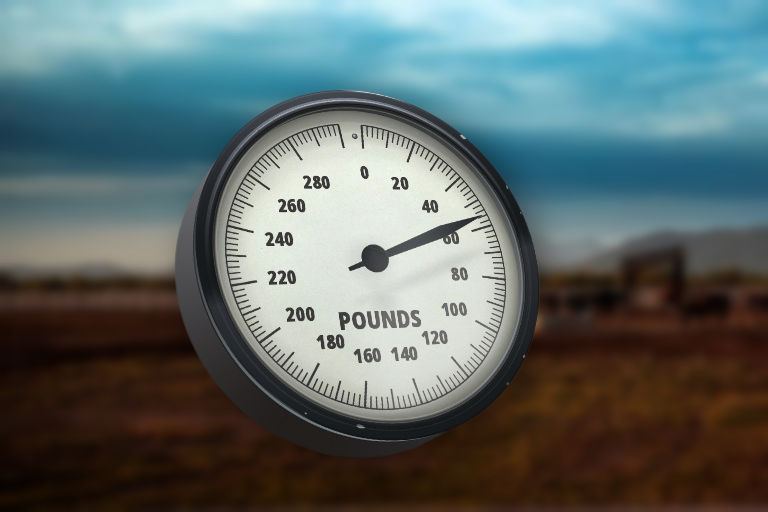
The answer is 56 lb
